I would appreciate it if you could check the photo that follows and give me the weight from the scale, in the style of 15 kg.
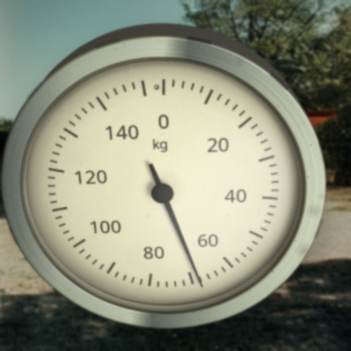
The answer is 68 kg
